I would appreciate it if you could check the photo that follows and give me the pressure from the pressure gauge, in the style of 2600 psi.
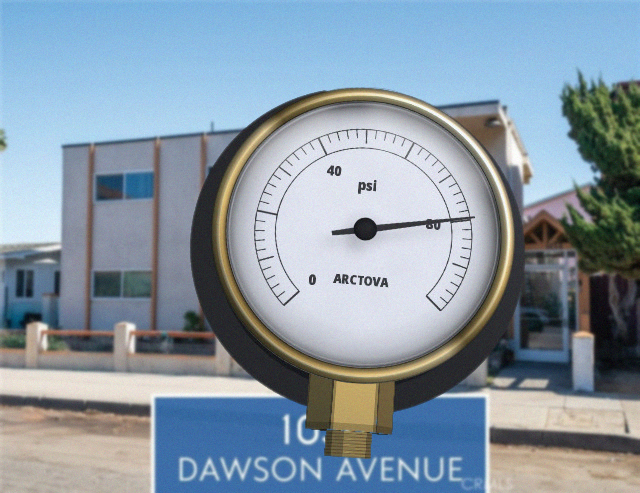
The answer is 80 psi
